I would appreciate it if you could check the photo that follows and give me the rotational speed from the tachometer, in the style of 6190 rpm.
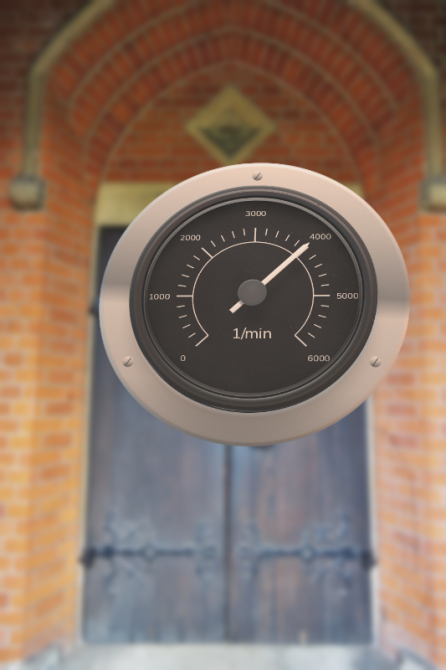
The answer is 4000 rpm
